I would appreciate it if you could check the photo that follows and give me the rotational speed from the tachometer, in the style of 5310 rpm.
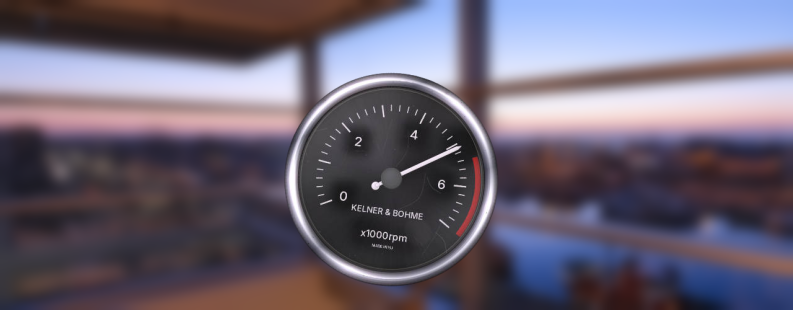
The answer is 5100 rpm
